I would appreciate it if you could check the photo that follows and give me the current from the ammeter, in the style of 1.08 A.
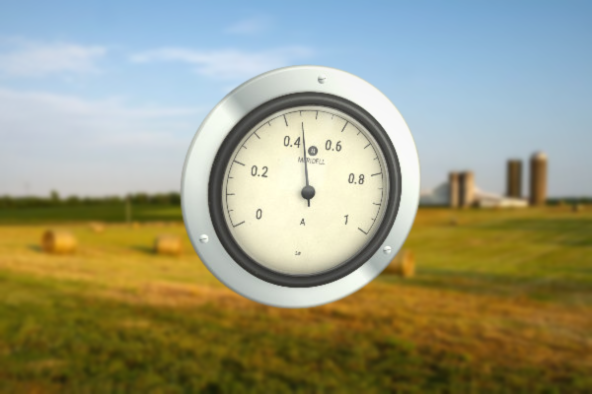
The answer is 0.45 A
